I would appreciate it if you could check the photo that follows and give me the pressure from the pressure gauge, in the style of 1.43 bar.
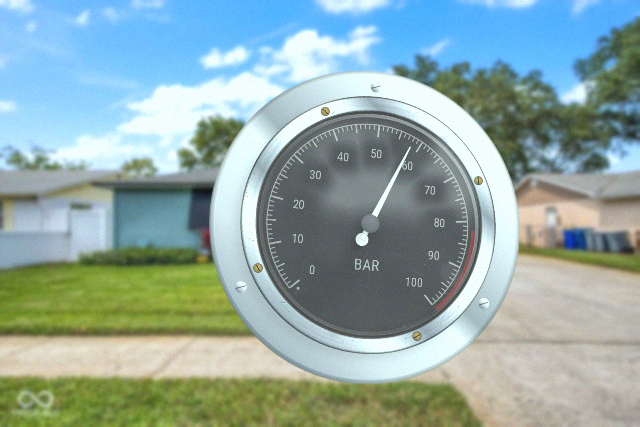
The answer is 58 bar
